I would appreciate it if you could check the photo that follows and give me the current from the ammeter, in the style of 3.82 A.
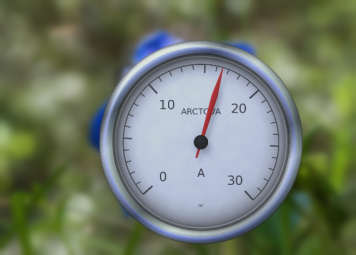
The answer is 16.5 A
